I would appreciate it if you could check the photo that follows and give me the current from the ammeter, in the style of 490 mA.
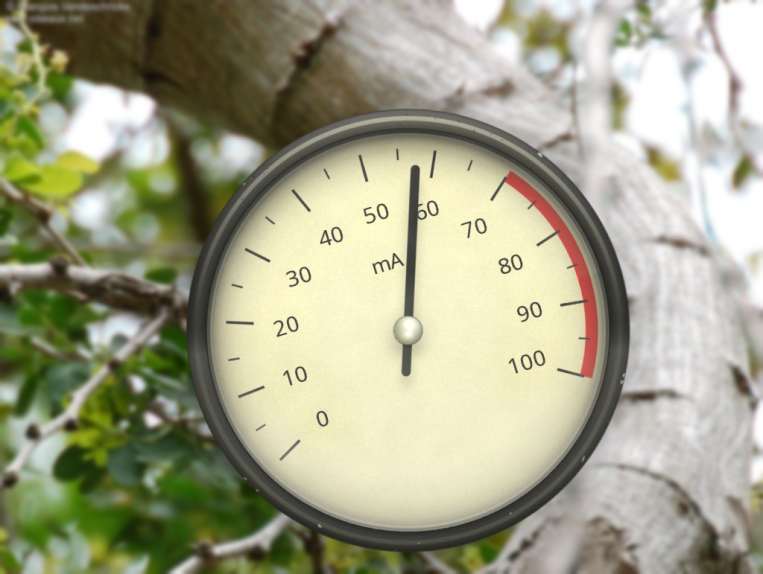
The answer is 57.5 mA
